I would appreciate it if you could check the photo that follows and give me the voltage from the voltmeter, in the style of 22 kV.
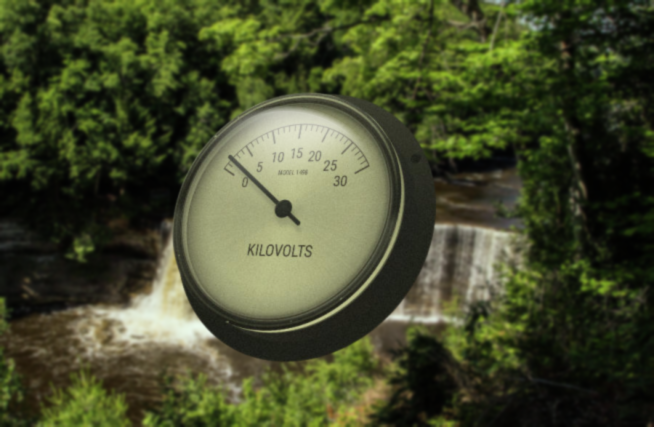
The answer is 2 kV
